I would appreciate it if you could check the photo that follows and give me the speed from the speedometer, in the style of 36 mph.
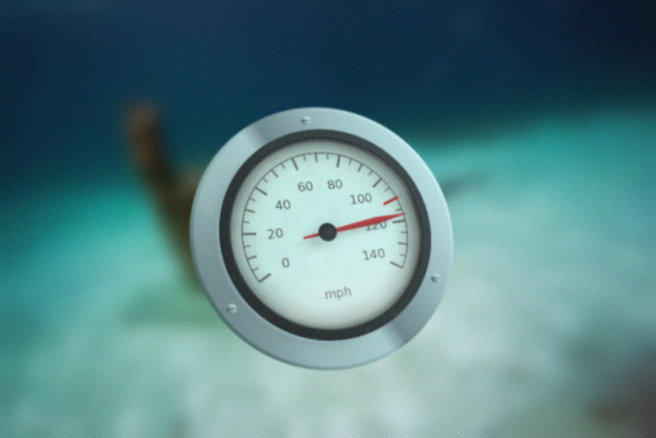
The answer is 117.5 mph
